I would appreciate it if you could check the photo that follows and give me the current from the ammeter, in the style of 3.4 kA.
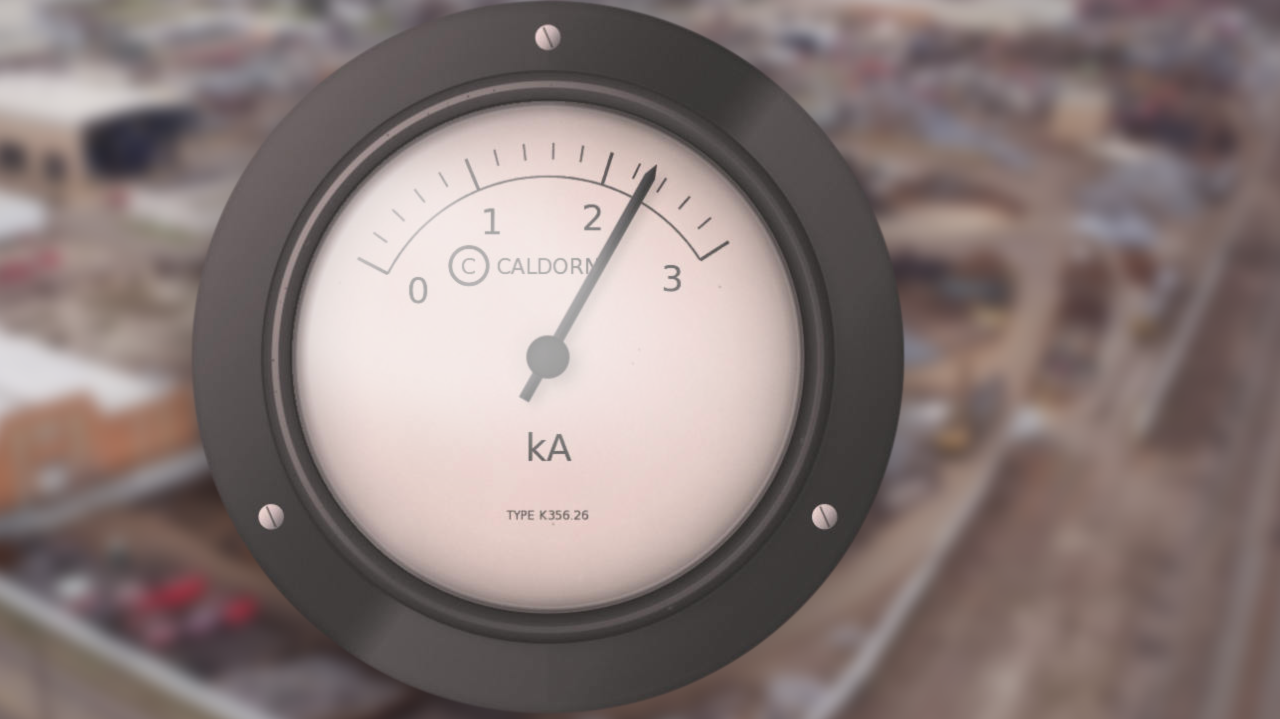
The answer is 2.3 kA
